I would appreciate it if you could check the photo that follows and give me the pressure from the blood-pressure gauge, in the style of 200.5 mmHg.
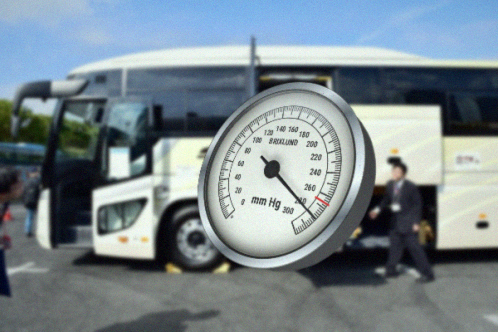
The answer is 280 mmHg
